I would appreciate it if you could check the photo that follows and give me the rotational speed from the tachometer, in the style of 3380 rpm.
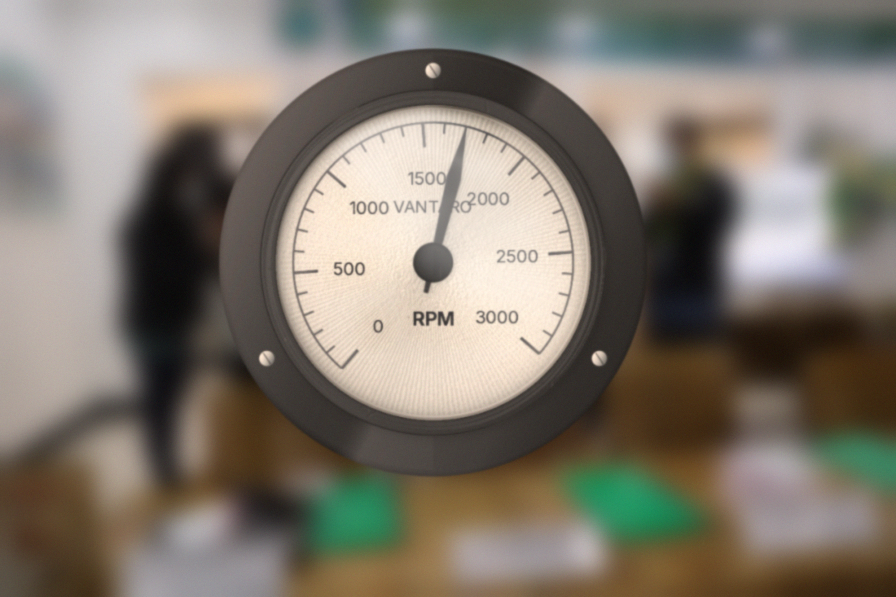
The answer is 1700 rpm
